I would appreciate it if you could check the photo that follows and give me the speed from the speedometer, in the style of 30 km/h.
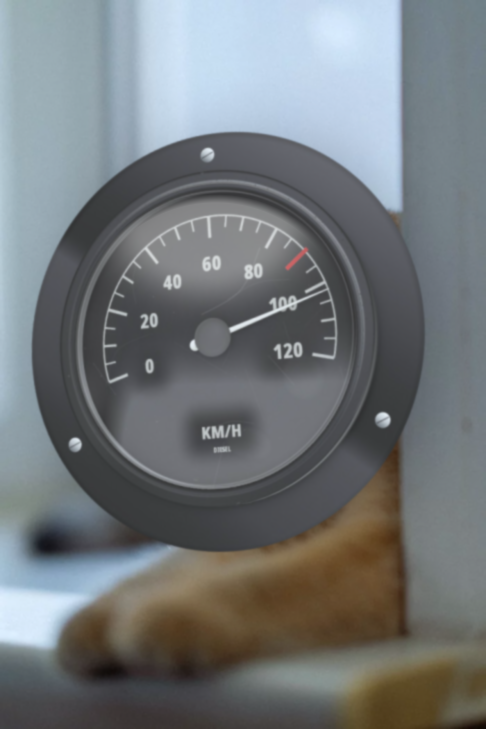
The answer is 102.5 km/h
